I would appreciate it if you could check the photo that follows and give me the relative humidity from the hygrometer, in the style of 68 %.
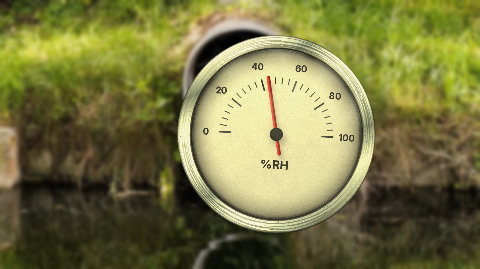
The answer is 44 %
